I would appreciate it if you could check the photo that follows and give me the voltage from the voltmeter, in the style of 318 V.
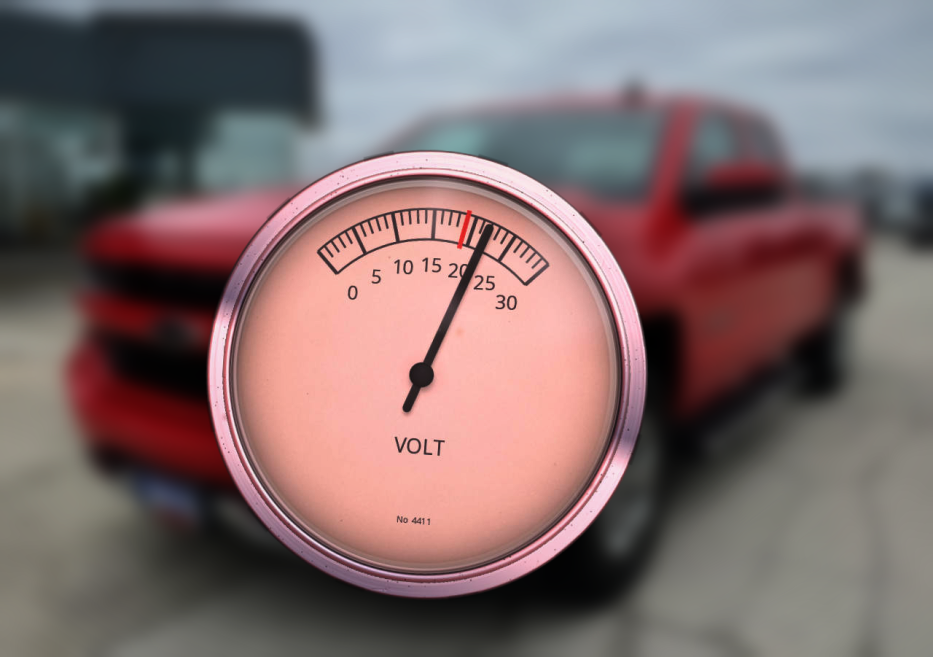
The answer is 22 V
